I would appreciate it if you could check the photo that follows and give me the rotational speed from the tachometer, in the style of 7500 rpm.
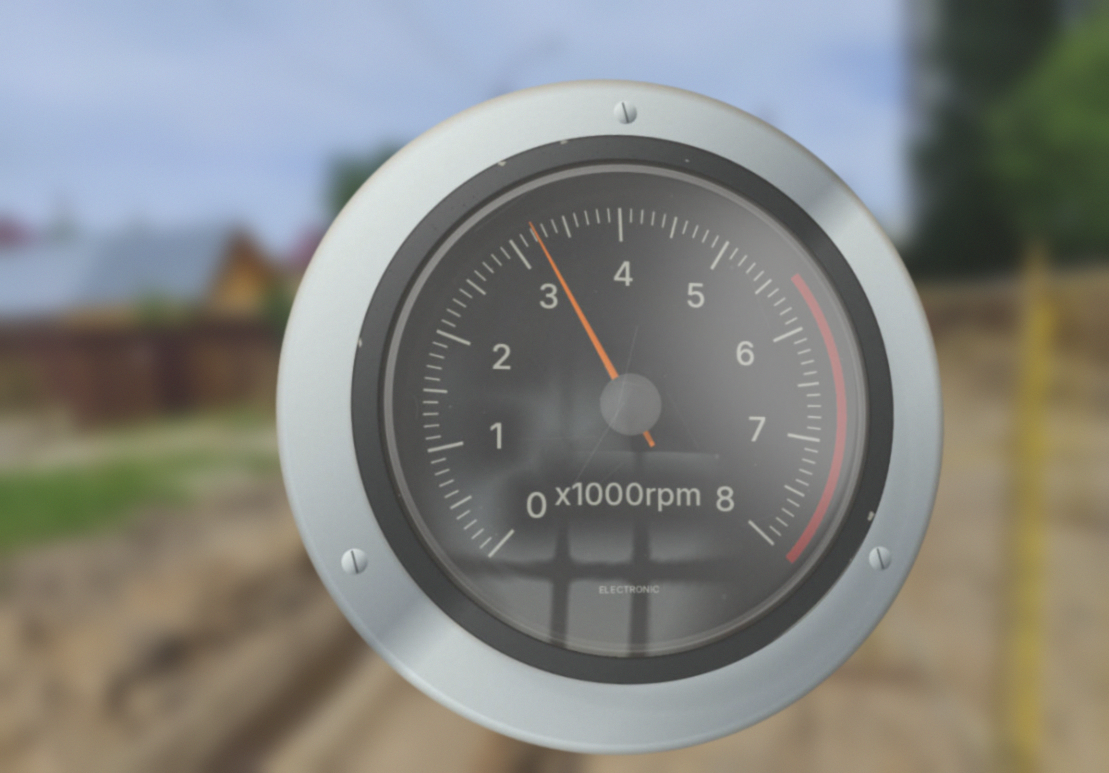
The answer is 3200 rpm
